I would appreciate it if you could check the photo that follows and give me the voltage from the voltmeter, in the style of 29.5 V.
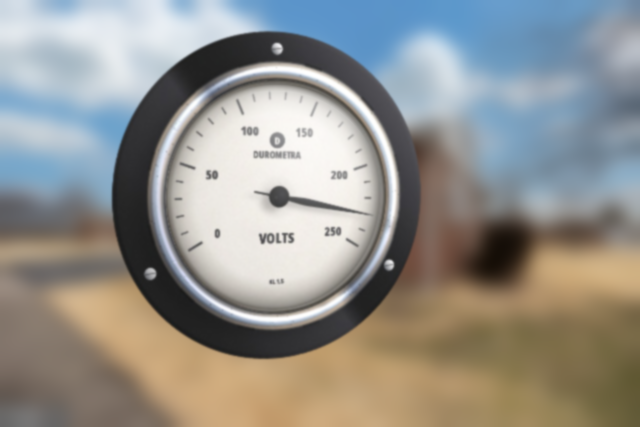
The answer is 230 V
